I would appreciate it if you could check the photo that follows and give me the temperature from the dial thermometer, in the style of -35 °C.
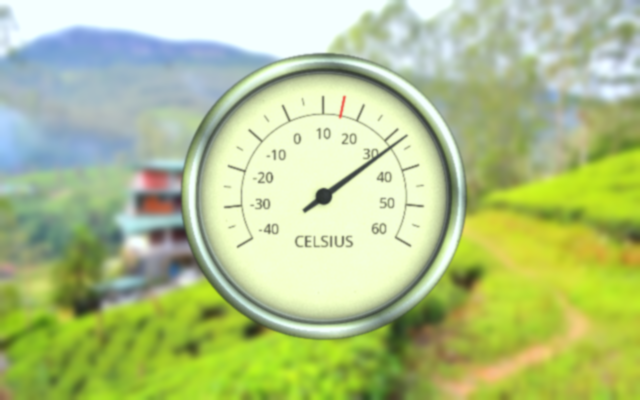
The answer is 32.5 °C
